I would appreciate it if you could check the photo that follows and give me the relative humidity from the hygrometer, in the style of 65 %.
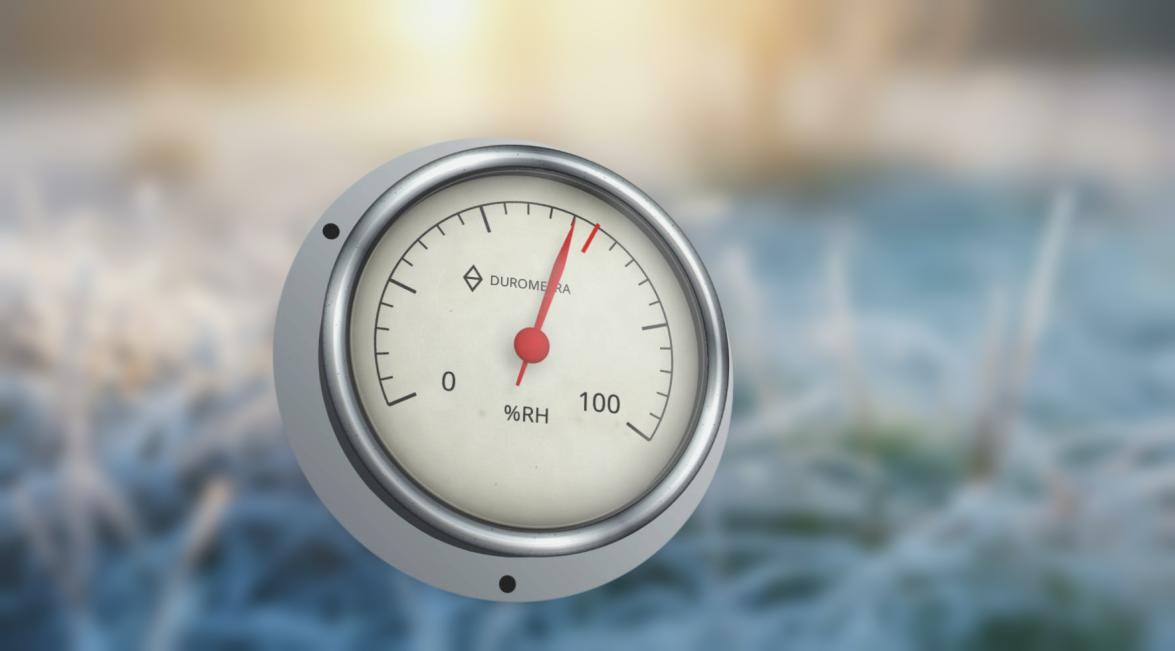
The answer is 56 %
